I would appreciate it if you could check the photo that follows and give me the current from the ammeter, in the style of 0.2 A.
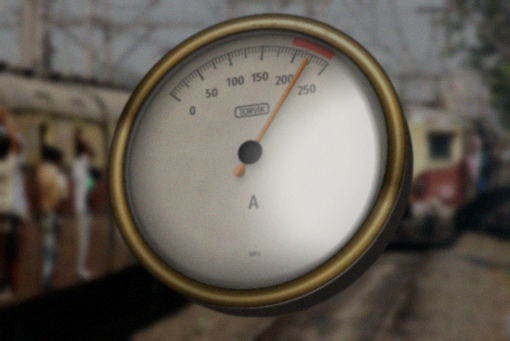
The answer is 225 A
